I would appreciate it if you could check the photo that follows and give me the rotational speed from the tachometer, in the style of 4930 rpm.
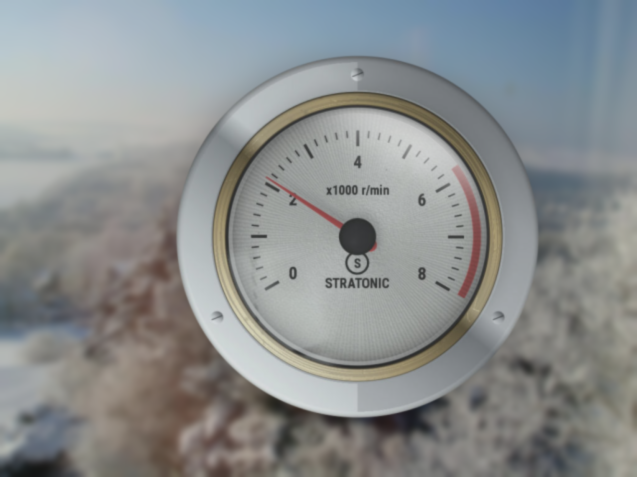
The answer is 2100 rpm
